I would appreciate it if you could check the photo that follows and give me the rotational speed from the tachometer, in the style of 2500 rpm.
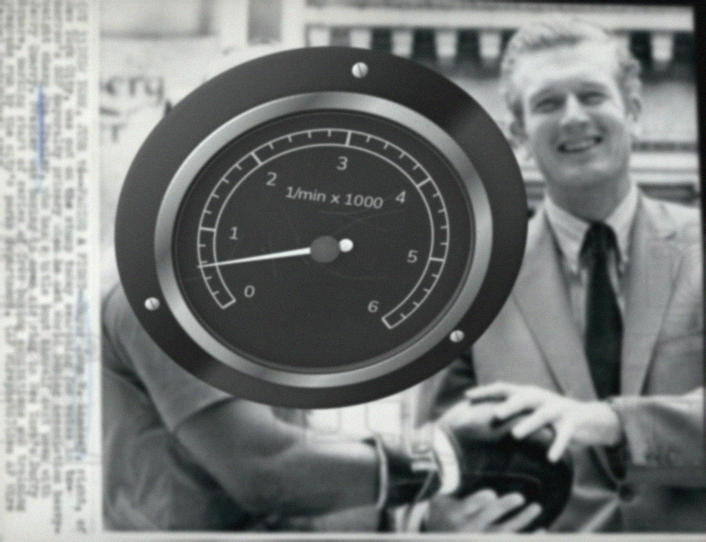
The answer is 600 rpm
